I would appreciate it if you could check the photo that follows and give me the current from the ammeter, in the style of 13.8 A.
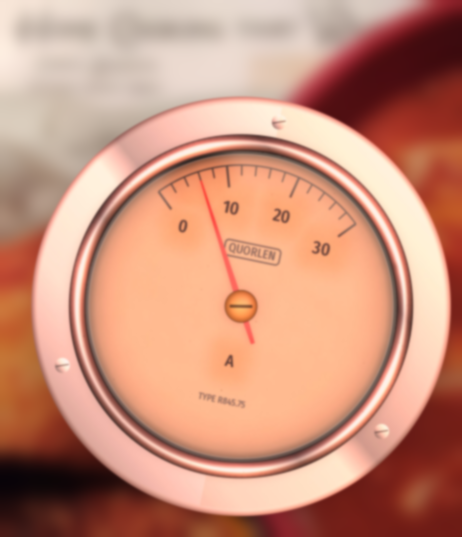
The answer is 6 A
